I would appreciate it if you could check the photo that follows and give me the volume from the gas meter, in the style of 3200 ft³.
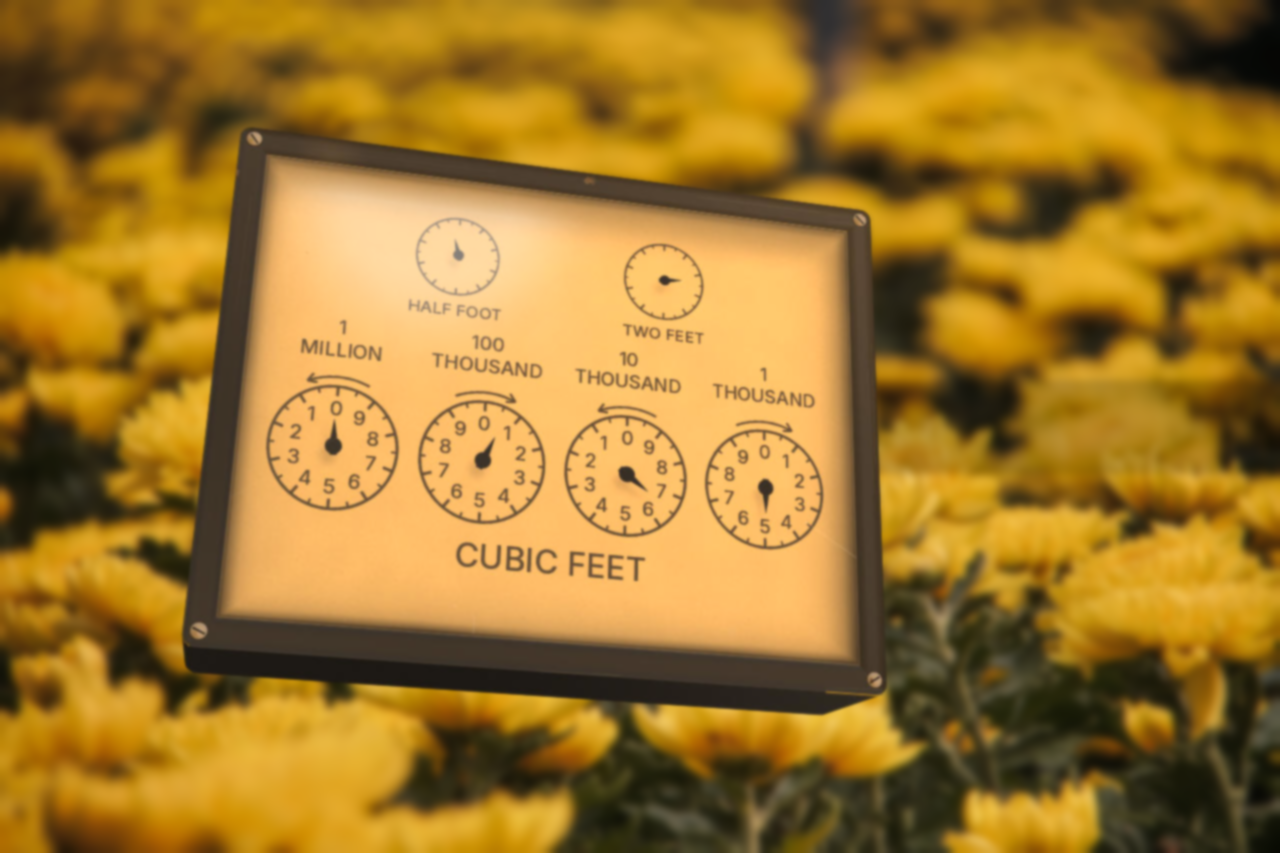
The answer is 6500 ft³
